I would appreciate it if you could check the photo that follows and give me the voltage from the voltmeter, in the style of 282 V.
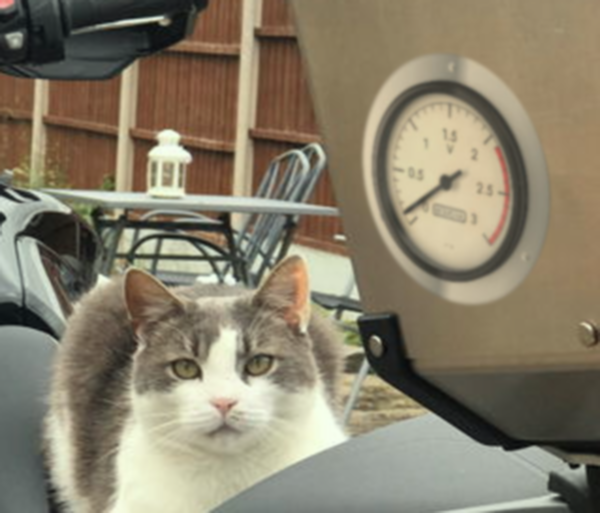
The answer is 0.1 V
